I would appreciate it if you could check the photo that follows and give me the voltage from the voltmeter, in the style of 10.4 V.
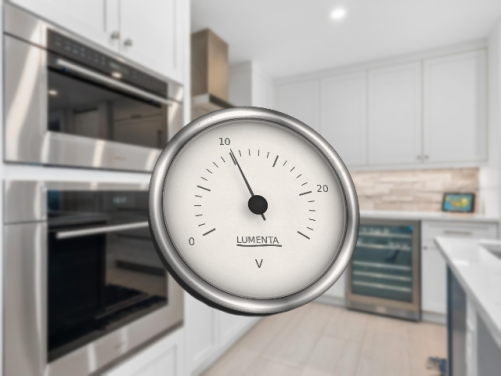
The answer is 10 V
